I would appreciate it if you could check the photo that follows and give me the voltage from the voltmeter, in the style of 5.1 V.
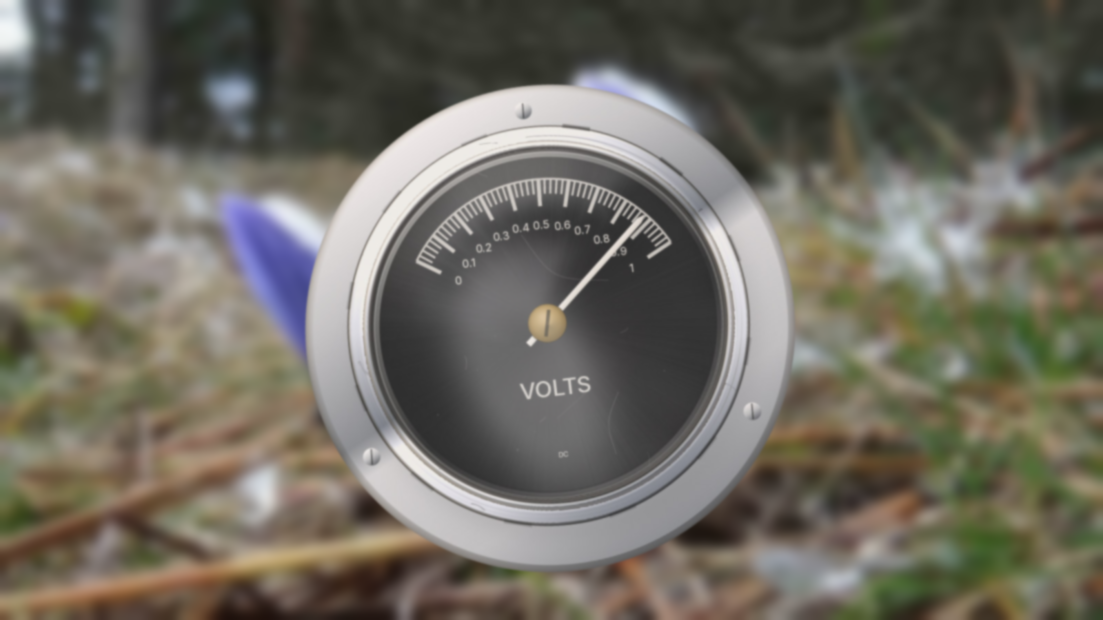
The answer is 0.88 V
